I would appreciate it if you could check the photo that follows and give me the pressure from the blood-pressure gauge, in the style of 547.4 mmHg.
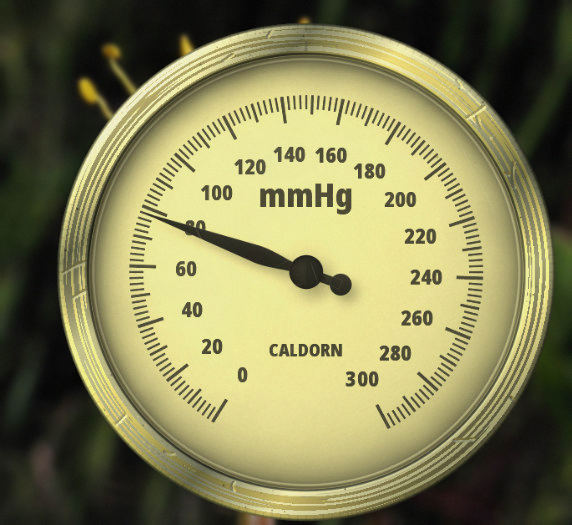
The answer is 78 mmHg
